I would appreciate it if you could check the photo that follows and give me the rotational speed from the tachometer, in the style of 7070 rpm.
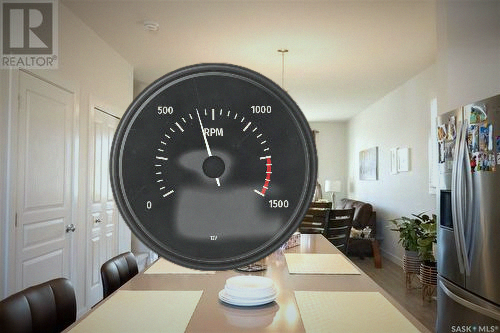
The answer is 650 rpm
